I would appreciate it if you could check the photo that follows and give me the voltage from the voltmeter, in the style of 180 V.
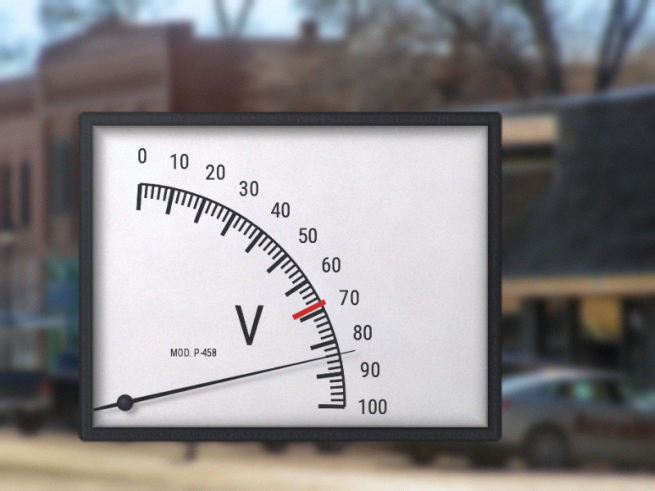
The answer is 84 V
